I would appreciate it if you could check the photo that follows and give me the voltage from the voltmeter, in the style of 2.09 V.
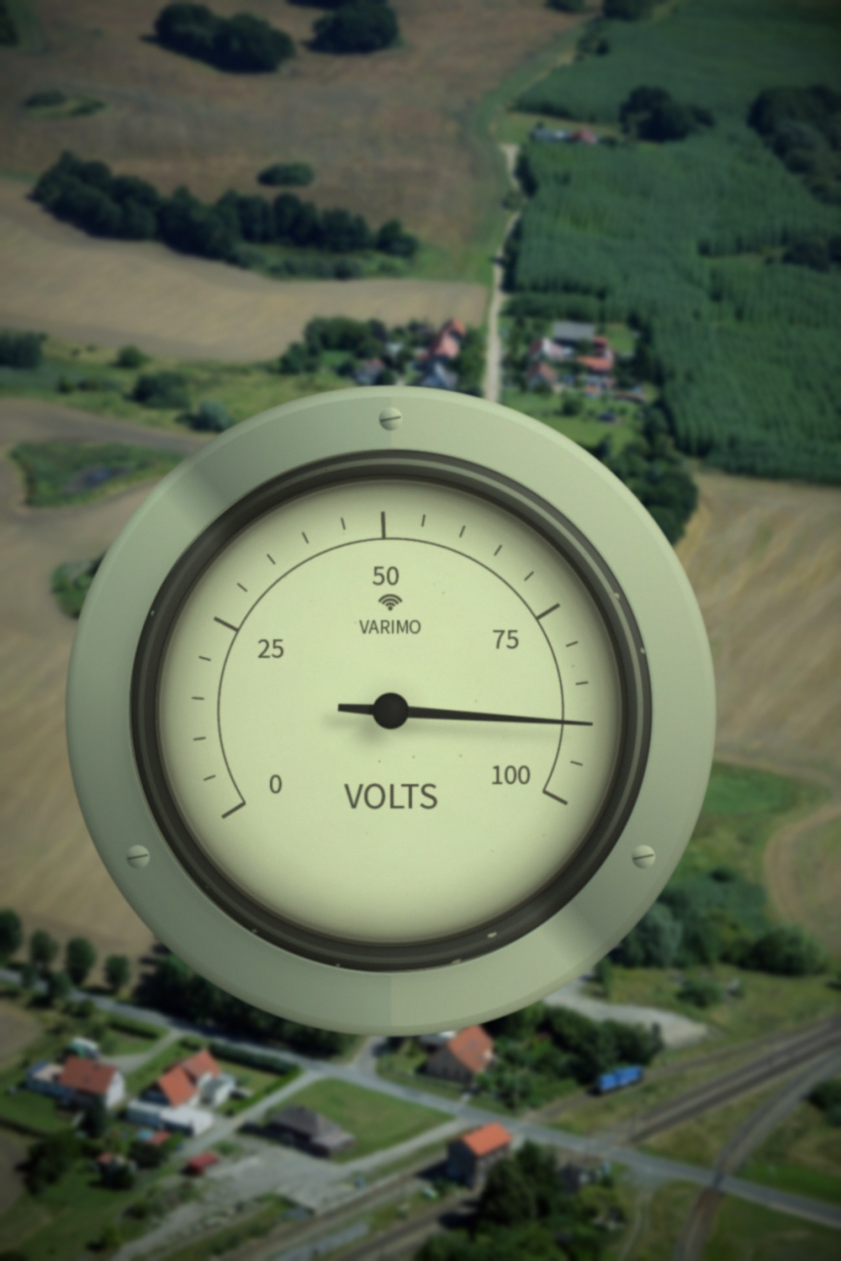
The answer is 90 V
